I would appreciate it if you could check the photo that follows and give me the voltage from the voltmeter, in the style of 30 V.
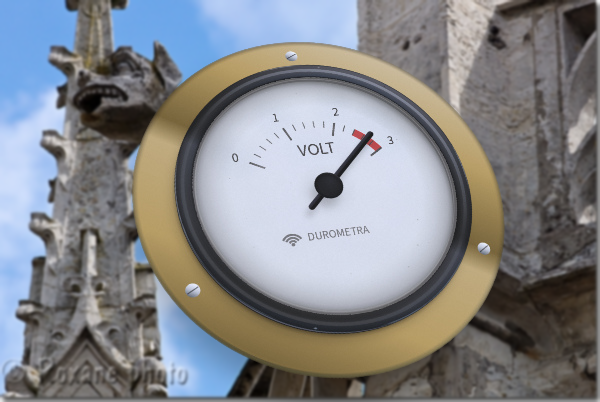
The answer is 2.7 V
